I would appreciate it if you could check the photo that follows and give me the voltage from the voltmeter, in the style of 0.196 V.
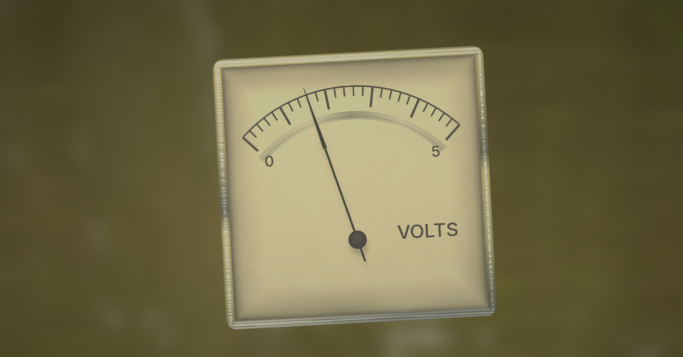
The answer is 1.6 V
